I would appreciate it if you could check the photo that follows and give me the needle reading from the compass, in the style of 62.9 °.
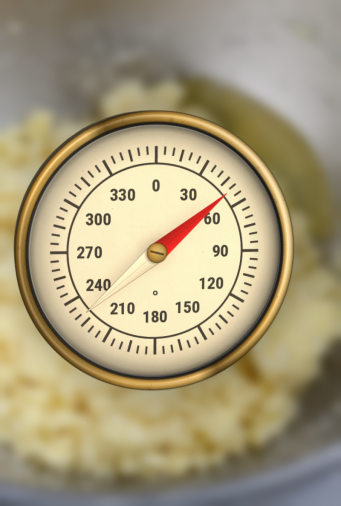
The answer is 50 °
